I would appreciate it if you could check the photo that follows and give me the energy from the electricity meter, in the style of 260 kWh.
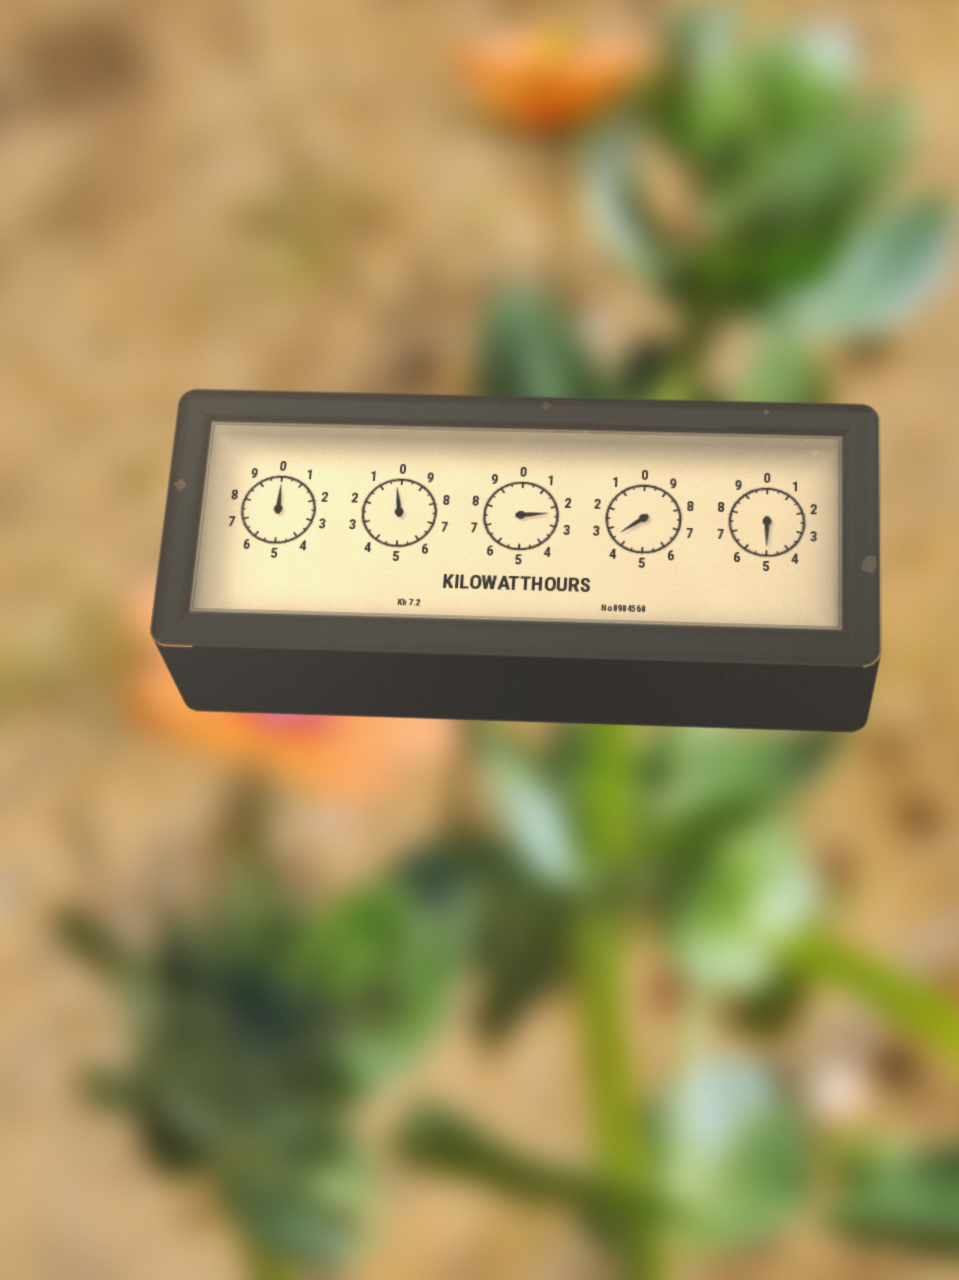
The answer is 235 kWh
